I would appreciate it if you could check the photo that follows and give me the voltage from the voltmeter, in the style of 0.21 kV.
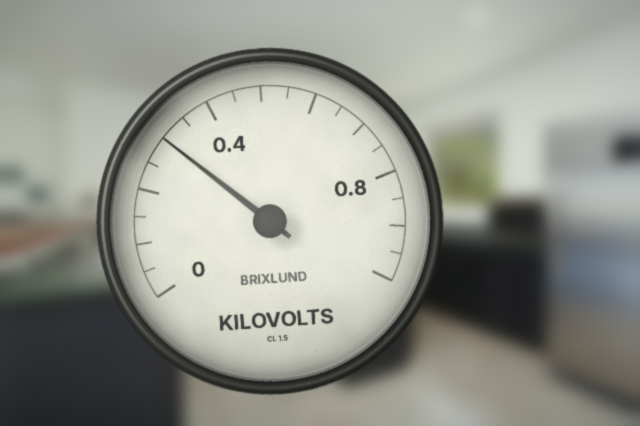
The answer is 0.3 kV
